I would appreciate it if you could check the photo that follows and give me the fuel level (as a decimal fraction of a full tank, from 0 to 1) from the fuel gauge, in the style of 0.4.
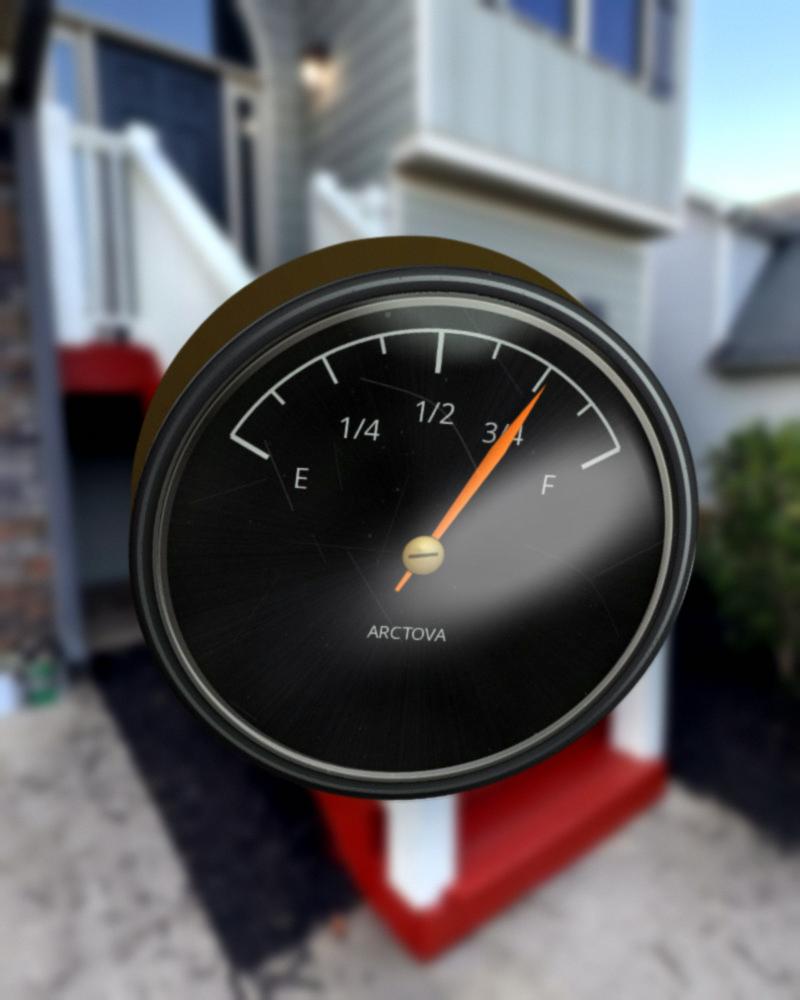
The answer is 0.75
